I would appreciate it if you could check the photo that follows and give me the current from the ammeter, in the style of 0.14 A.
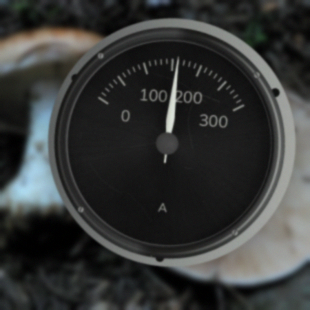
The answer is 160 A
